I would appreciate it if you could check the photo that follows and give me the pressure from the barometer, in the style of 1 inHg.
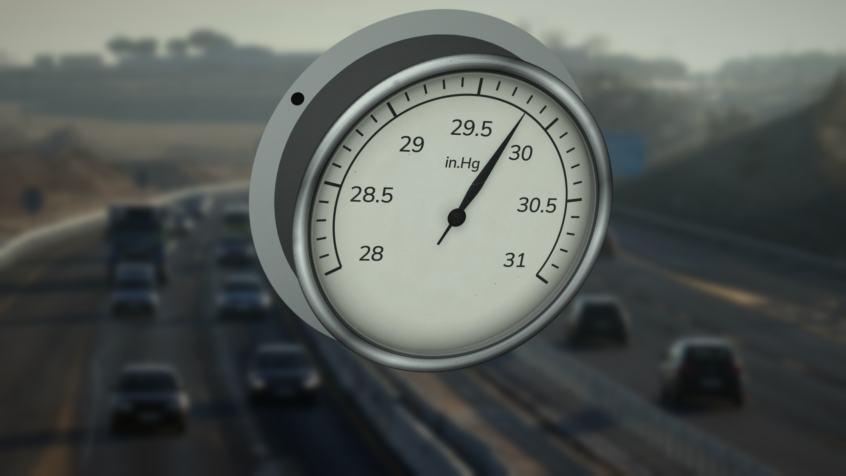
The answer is 29.8 inHg
